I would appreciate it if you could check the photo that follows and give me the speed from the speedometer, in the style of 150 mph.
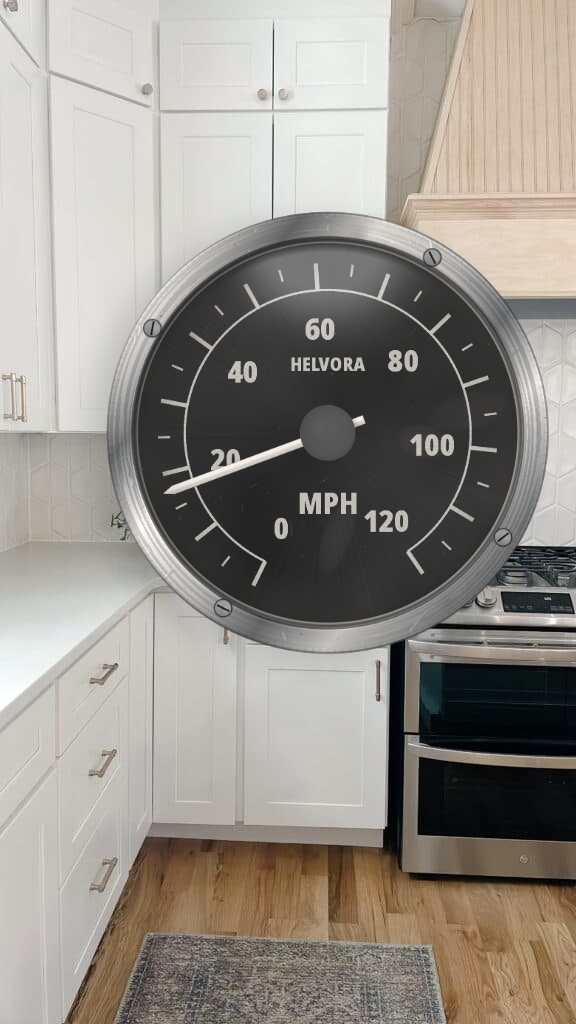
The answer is 17.5 mph
